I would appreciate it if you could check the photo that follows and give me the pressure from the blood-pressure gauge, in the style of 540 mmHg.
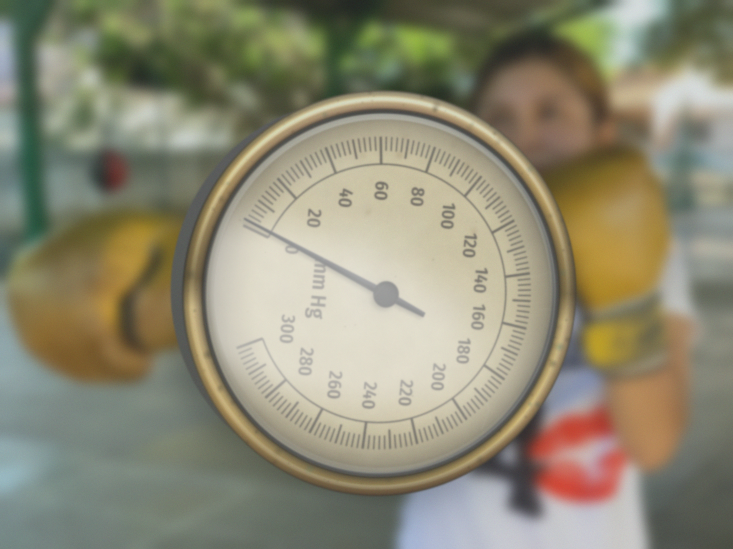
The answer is 2 mmHg
